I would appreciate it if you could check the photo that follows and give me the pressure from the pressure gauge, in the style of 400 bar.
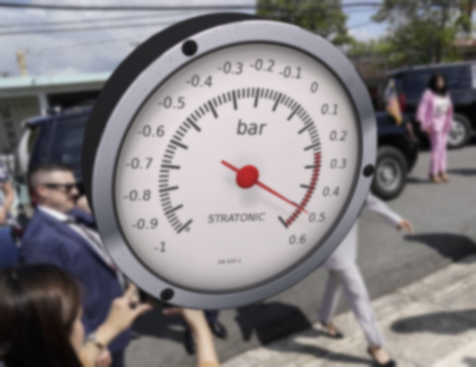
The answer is 0.5 bar
